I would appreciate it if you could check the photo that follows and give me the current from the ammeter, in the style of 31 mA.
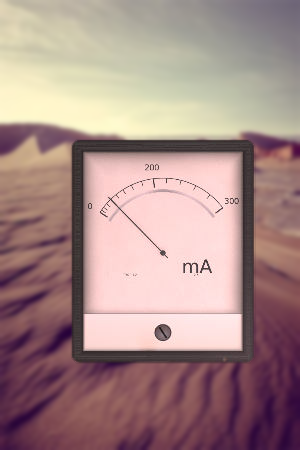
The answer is 100 mA
